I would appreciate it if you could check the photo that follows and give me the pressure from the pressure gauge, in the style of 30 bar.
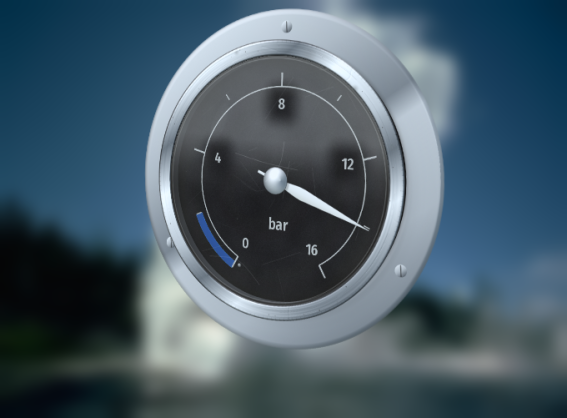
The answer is 14 bar
